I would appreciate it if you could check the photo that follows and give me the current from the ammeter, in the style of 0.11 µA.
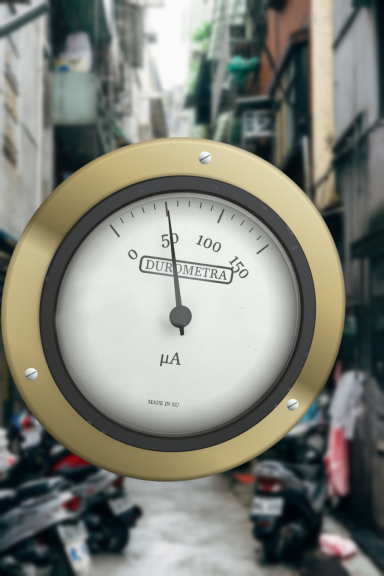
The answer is 50 µA
